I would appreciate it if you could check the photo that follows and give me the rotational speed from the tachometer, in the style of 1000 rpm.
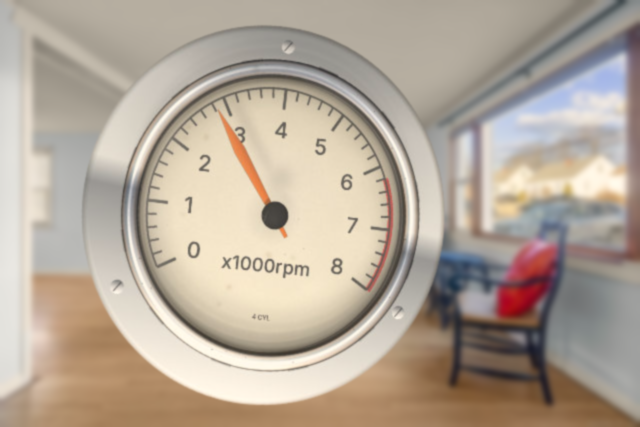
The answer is 2800 rpm
